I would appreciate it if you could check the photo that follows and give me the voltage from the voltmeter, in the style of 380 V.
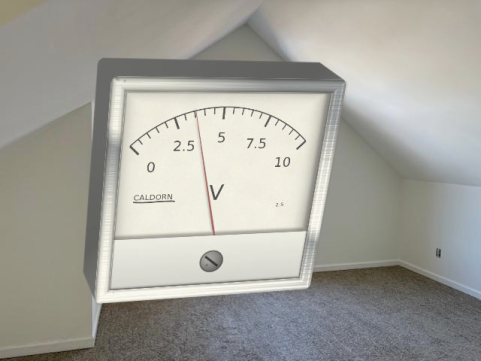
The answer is 3.5 V
